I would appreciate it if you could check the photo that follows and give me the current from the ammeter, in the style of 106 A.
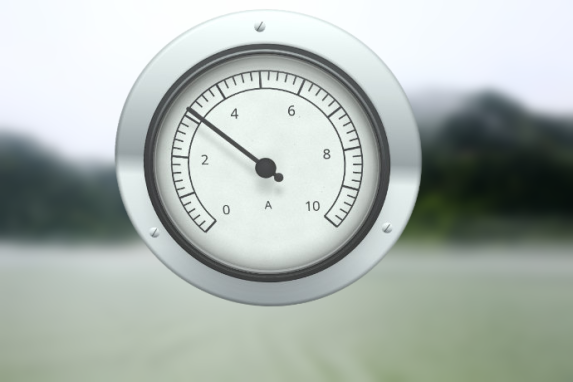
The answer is 3.2 A
